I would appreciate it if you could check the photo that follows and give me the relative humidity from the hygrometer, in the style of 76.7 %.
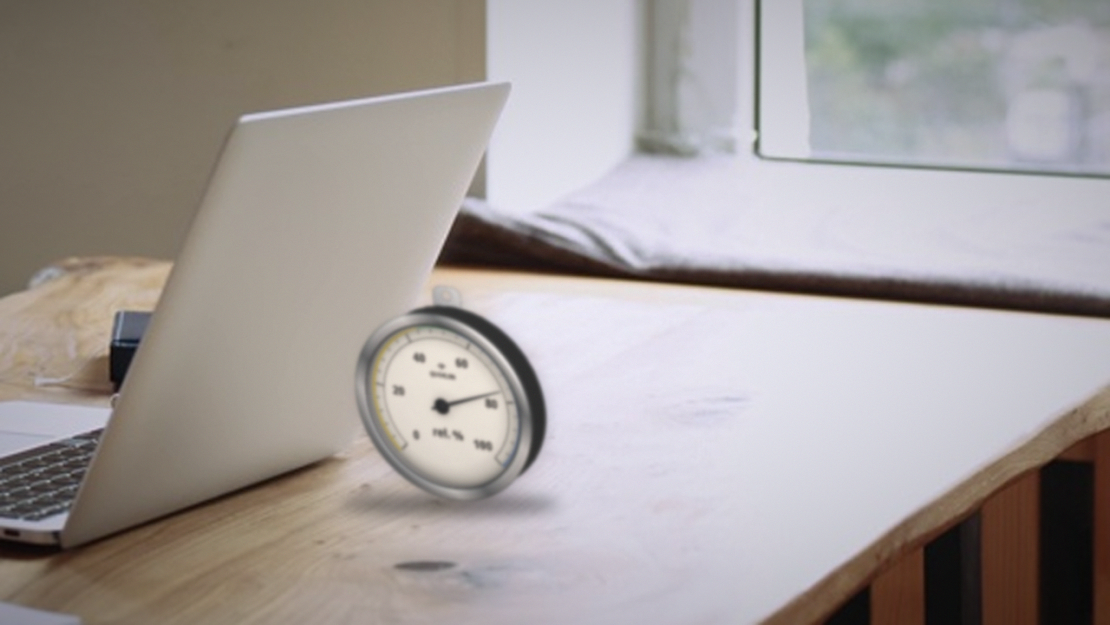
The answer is 76 %
